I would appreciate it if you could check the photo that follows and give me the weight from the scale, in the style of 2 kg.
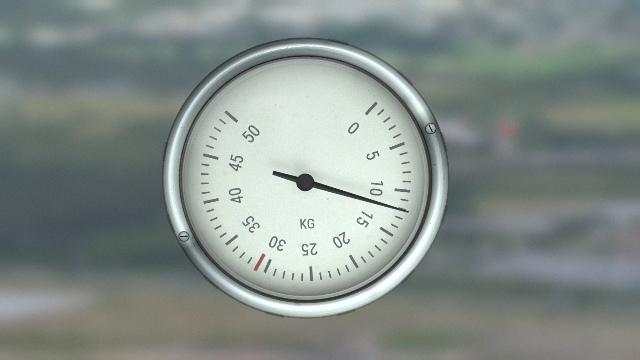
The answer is 12 kg
